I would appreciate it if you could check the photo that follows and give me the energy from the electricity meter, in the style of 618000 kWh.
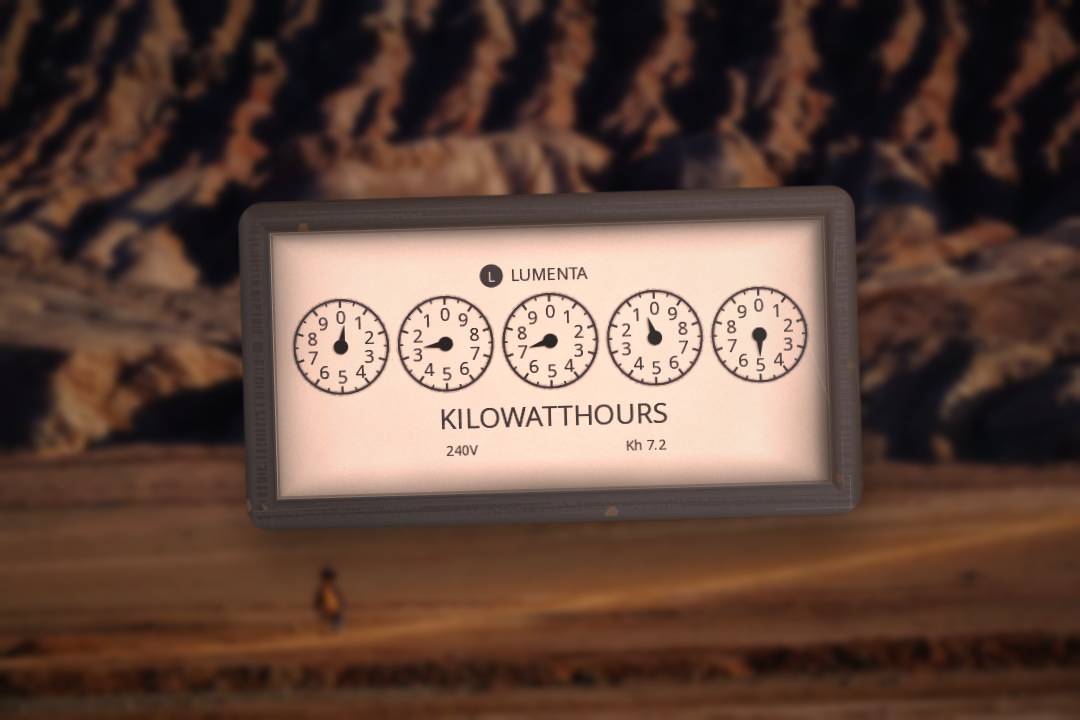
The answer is 2705 kWh
